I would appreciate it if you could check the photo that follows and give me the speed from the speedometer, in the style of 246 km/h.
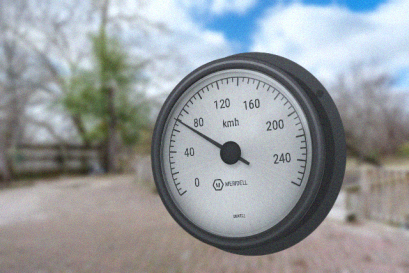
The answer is 70 km/h
